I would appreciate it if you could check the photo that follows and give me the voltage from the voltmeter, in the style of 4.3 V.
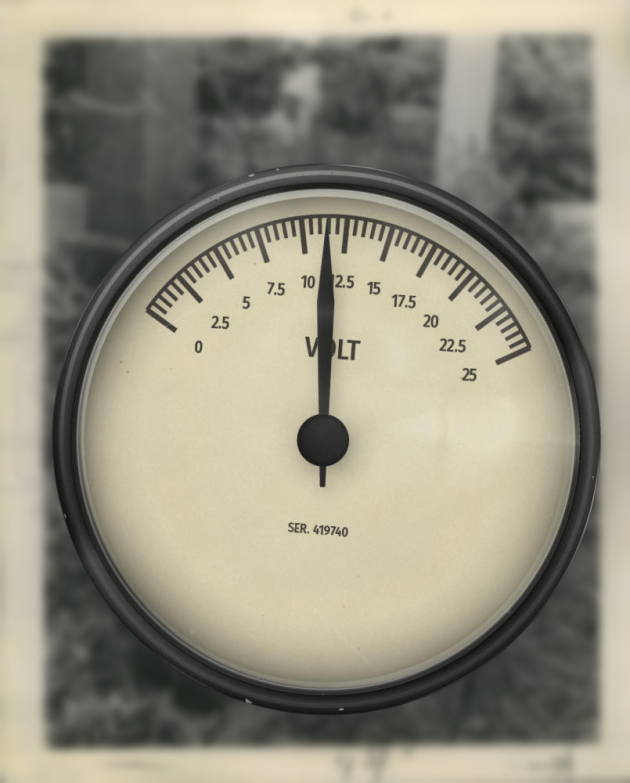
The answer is 11.5 V
